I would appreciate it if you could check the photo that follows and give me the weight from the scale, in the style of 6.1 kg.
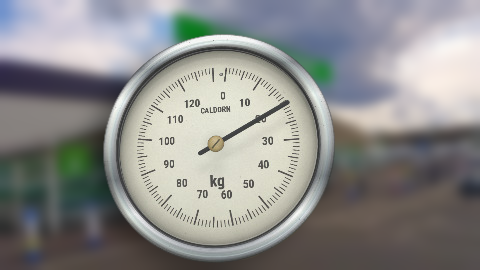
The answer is 20 kg
